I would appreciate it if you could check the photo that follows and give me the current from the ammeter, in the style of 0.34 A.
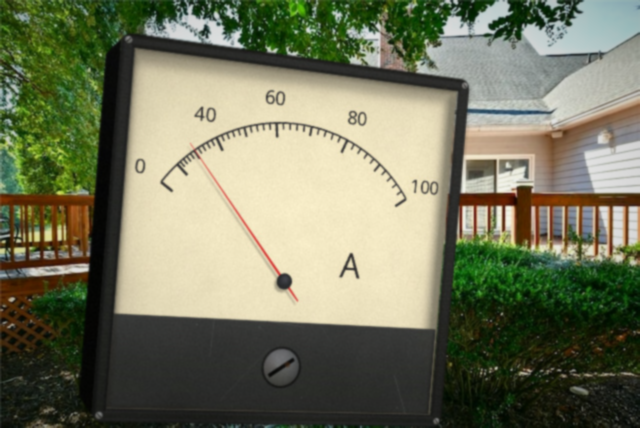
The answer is 30 A
